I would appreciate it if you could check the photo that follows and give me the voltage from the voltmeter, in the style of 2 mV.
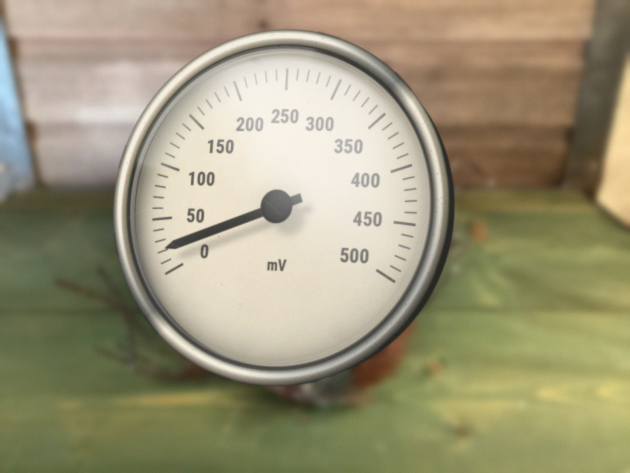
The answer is 20 mV
